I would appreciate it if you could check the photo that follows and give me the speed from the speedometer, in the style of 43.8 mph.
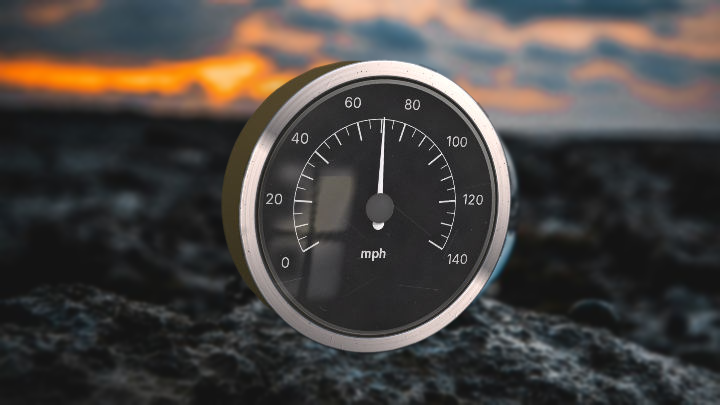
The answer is 70 mph
